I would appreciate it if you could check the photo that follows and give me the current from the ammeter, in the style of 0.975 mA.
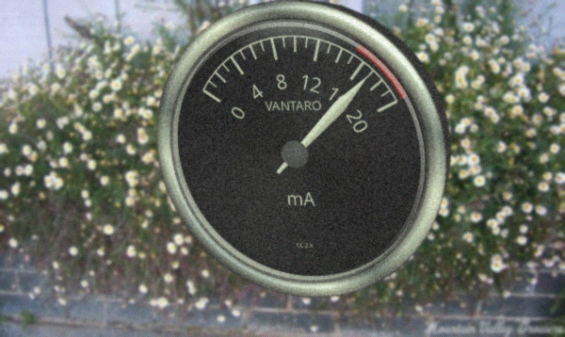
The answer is 17 mA
